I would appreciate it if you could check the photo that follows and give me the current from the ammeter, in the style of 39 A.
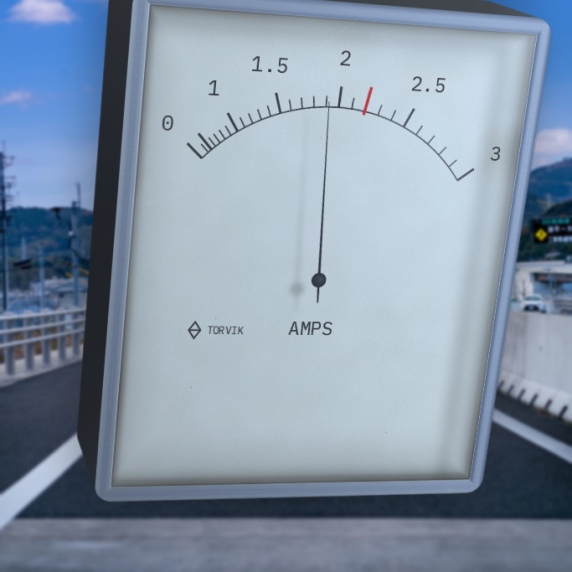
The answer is 1.9 A
